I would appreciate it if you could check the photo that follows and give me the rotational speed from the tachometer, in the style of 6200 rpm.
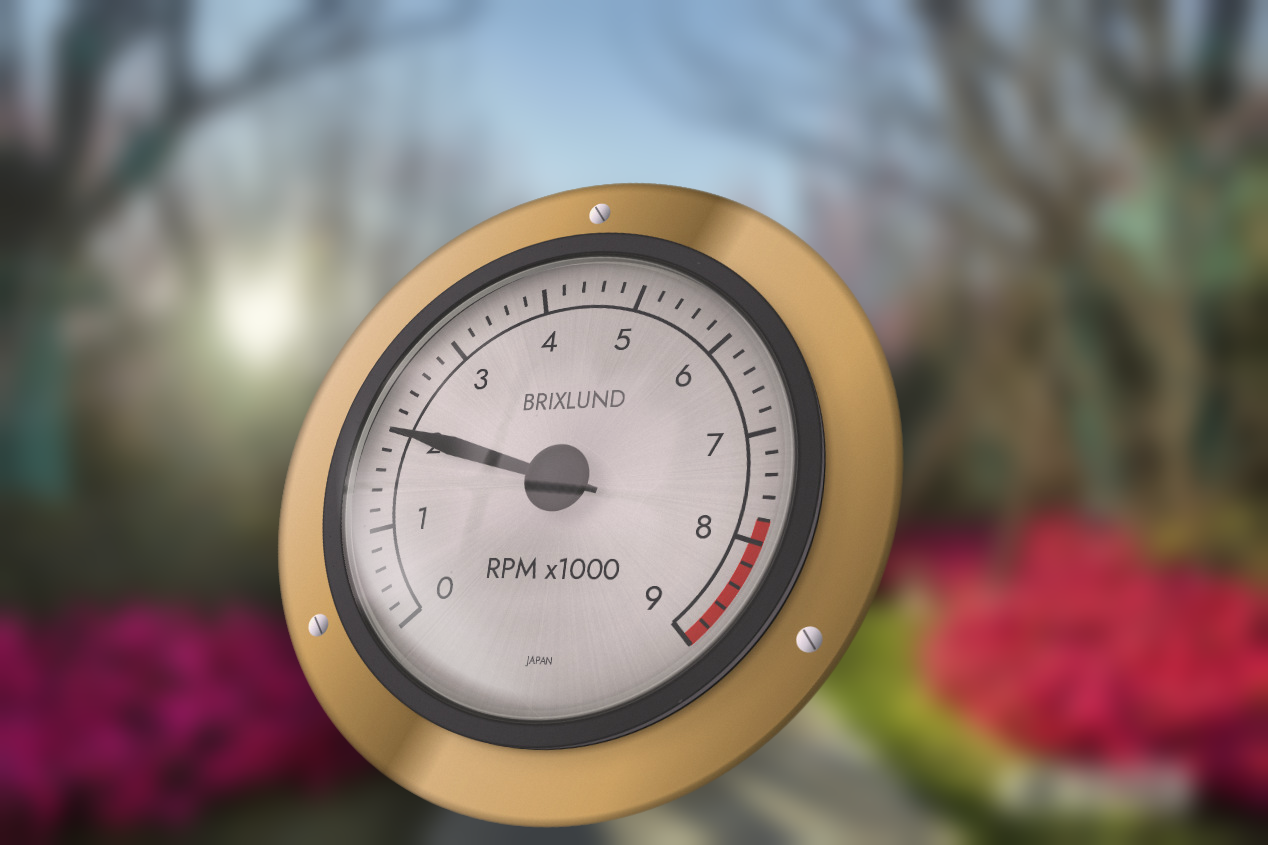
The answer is 2000 rpm
